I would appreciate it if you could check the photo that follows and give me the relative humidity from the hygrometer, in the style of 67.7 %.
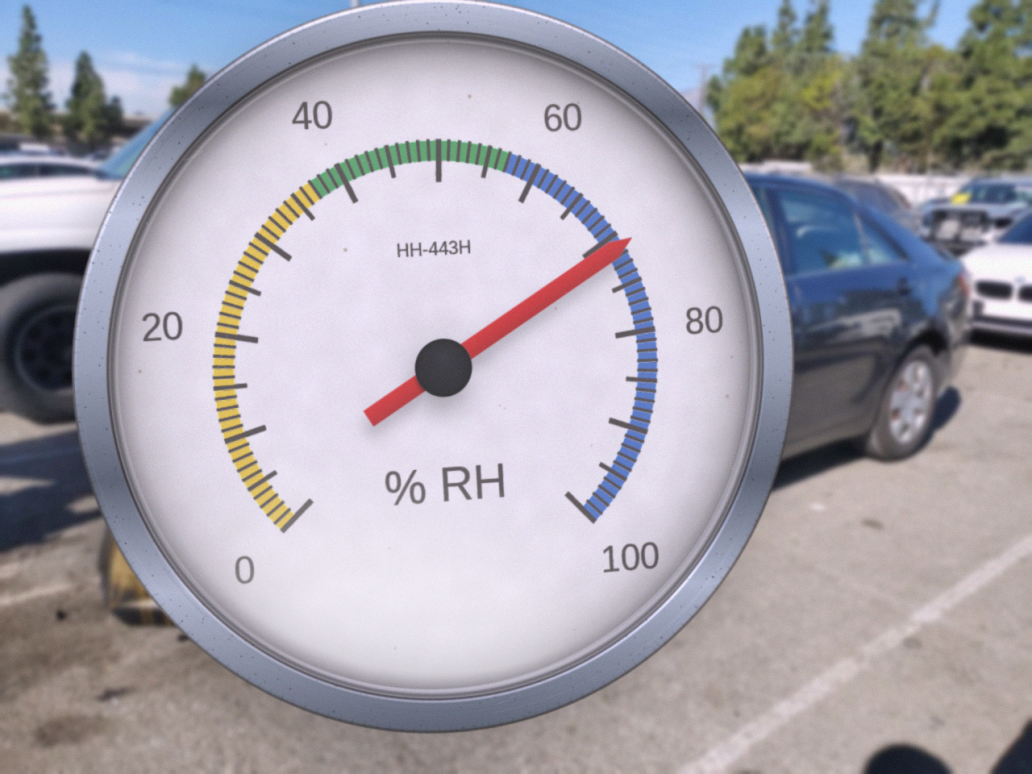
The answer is 71 %
